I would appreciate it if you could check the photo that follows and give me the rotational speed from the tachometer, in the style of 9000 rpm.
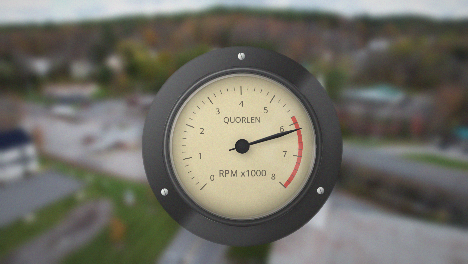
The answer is 6200 rpm
